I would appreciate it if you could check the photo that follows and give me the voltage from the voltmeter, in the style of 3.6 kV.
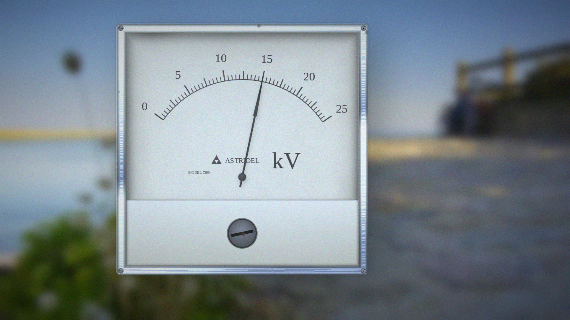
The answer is 15 kV
